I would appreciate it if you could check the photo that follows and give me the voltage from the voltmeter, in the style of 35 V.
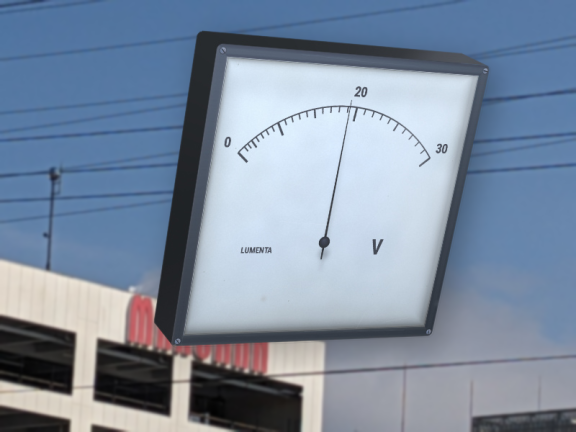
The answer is 19 V
